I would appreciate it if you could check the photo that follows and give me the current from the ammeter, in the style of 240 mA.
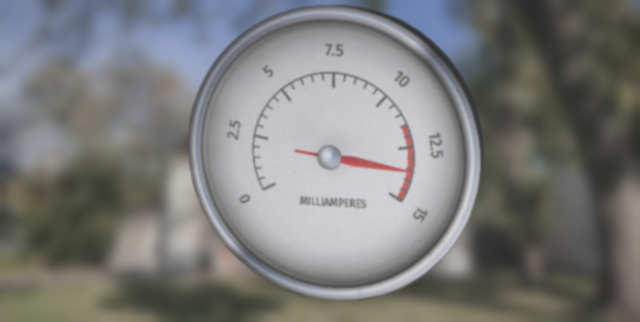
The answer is 13.5 mA
